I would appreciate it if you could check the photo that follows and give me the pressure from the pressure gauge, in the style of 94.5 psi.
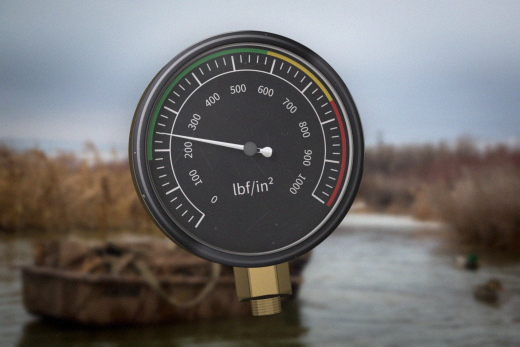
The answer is 240 psi
